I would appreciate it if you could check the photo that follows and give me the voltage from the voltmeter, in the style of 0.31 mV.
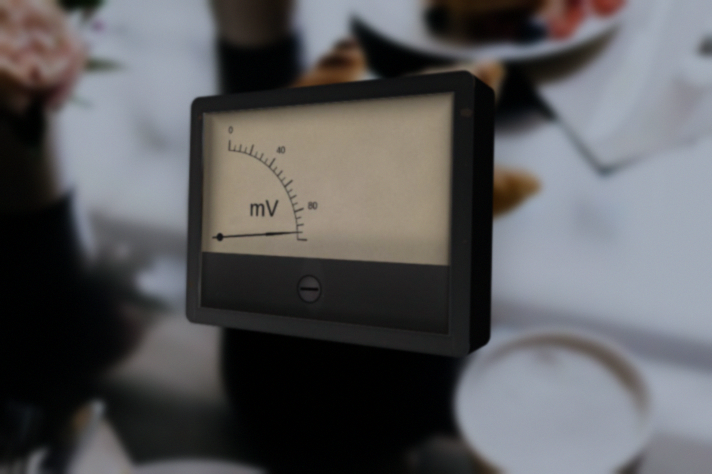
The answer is 95 mV
